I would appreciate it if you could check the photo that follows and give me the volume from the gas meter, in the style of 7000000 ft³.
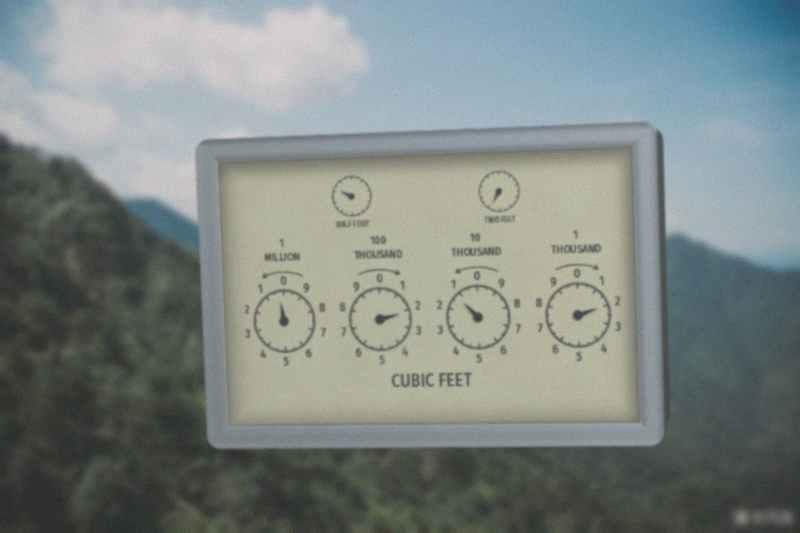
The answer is 21200 ft³
